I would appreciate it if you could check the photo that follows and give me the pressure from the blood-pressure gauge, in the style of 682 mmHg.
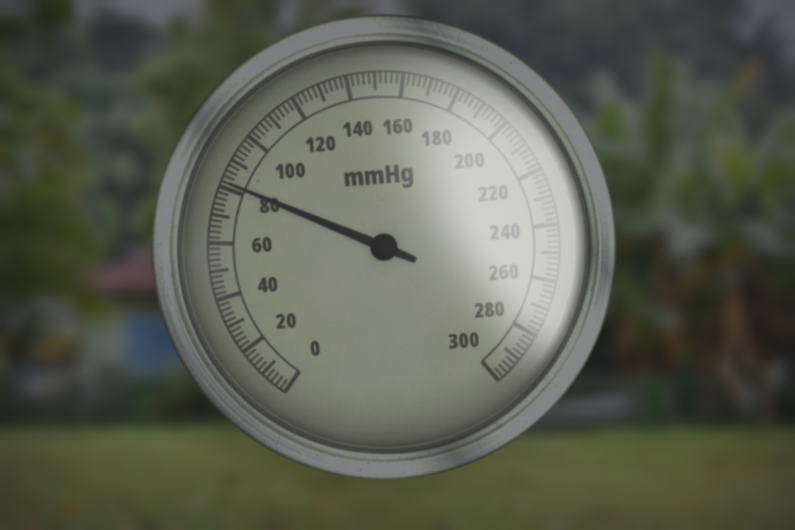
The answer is 82 mmHg
